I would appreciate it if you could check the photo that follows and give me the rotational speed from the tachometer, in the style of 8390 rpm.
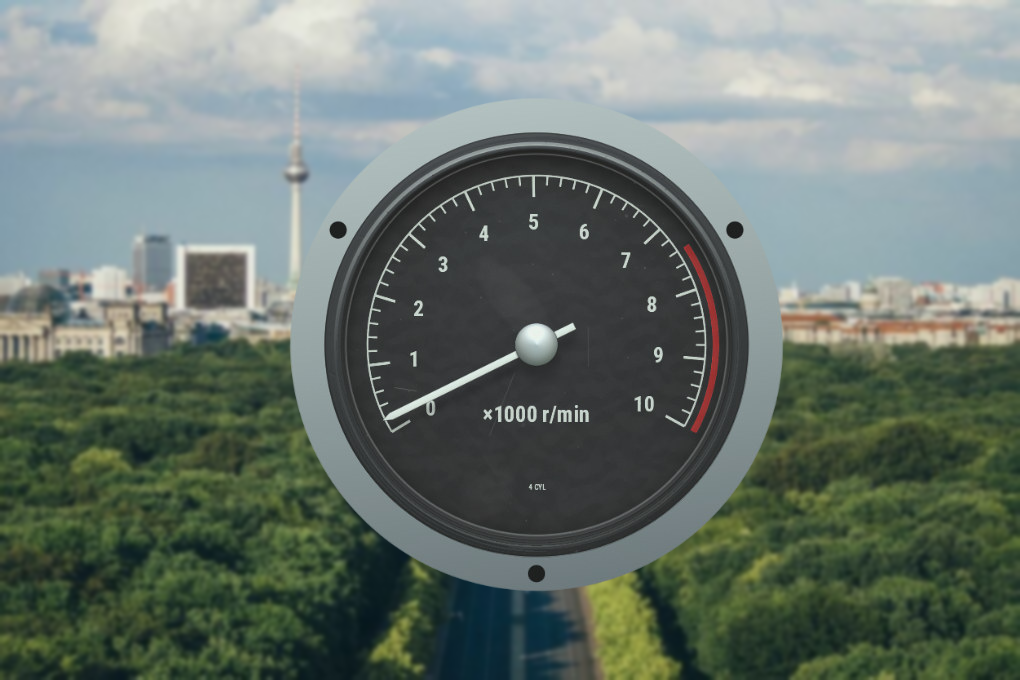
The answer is 200 rpm
